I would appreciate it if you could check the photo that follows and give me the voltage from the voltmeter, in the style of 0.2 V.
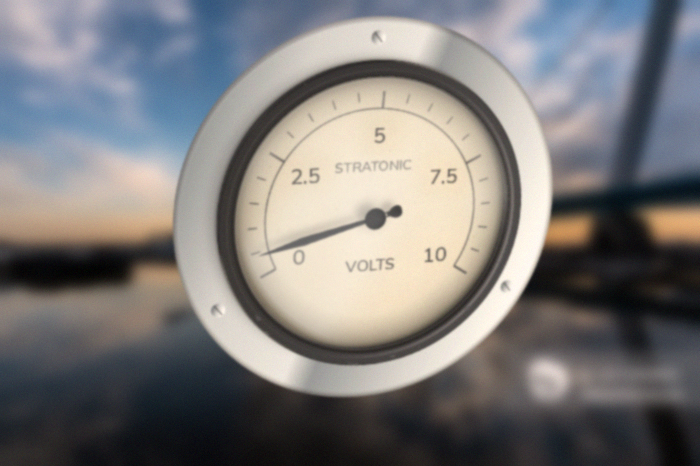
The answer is 0.5 V
